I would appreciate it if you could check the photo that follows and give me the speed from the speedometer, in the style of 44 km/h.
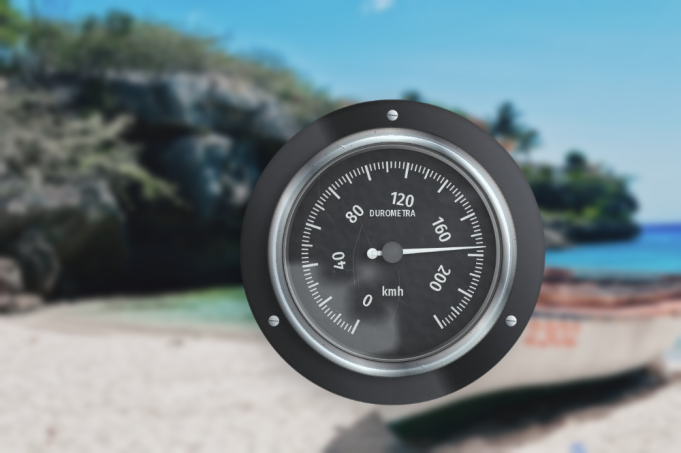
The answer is 176 km/h
